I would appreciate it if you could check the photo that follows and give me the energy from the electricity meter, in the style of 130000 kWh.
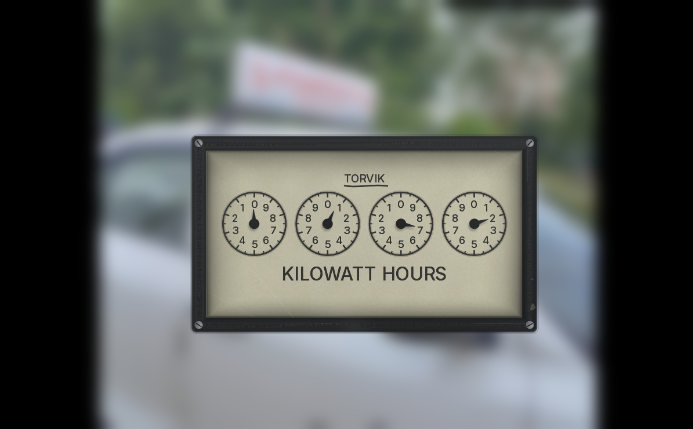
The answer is 72 kWh
